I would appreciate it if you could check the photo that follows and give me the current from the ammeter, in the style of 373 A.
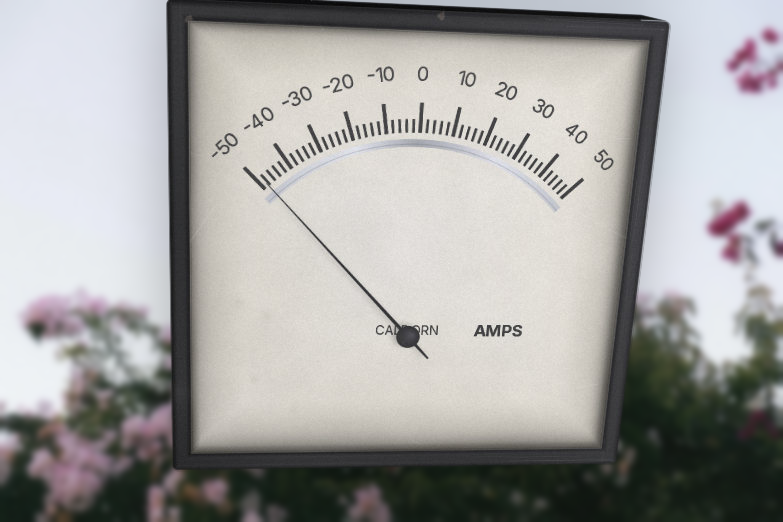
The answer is -48 A
